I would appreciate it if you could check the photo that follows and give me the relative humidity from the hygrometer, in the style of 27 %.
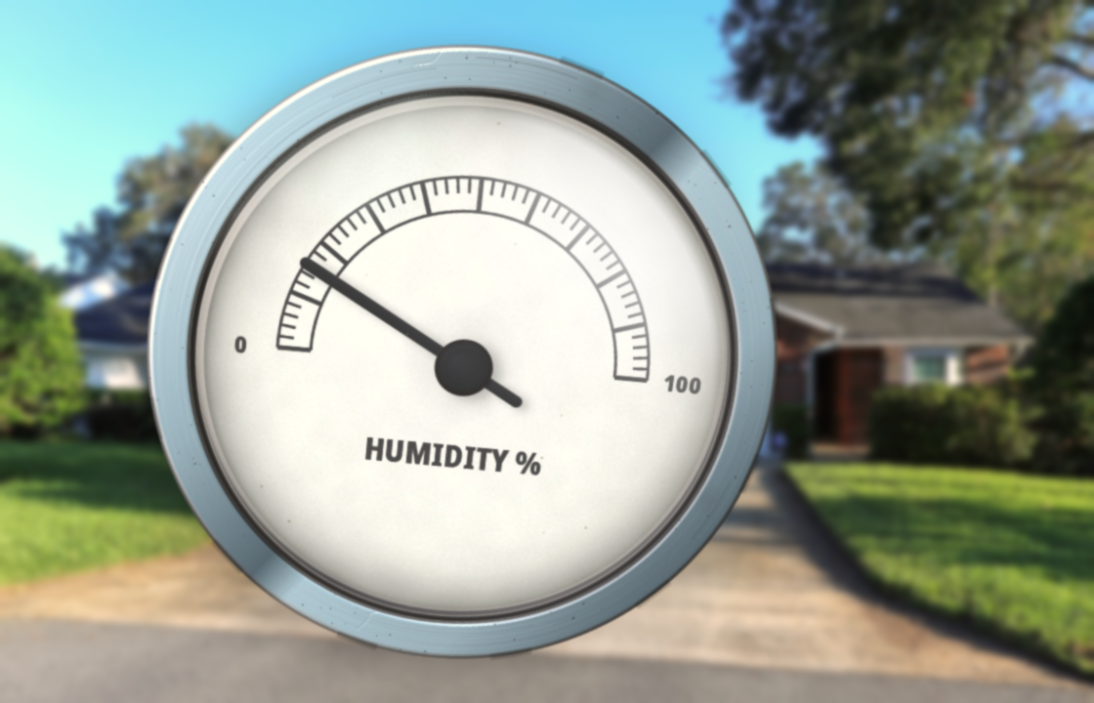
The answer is 16 %
